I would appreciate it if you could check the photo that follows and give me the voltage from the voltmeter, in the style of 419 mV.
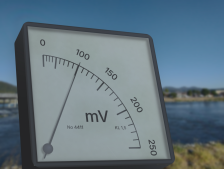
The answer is 100 mV
